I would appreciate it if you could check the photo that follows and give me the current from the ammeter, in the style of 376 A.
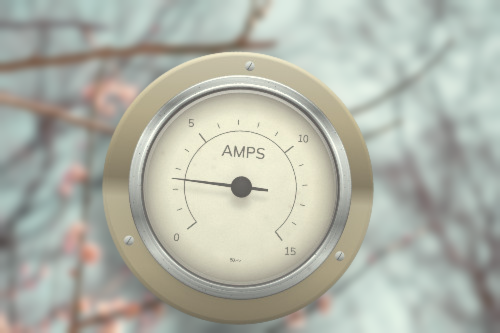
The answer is 2.5 A
